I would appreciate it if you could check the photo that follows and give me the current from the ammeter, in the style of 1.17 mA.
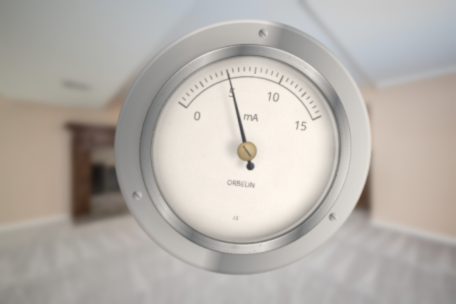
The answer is 5 mA
